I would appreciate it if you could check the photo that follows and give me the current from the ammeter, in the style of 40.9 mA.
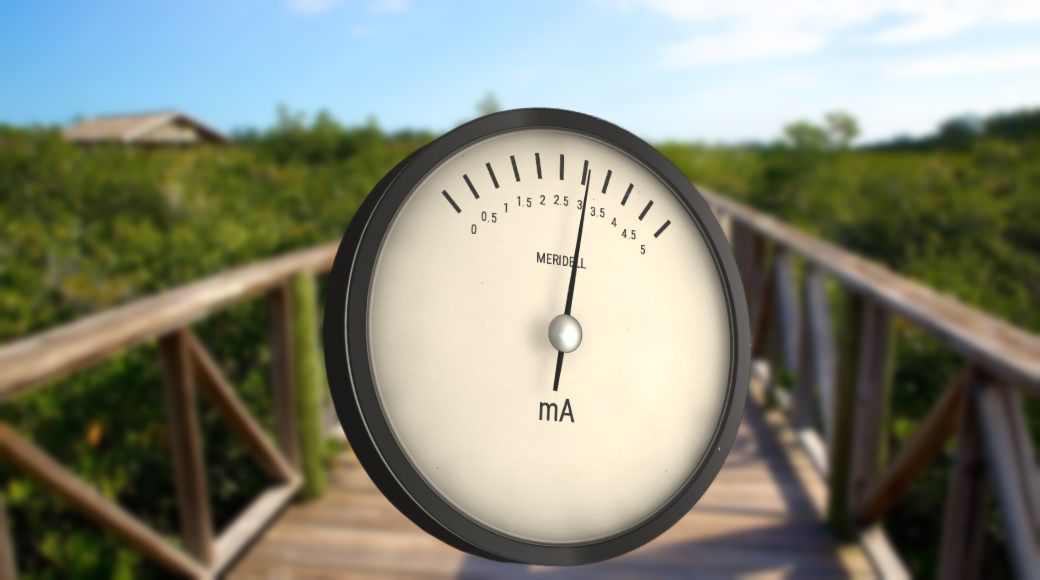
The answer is 3 mA
